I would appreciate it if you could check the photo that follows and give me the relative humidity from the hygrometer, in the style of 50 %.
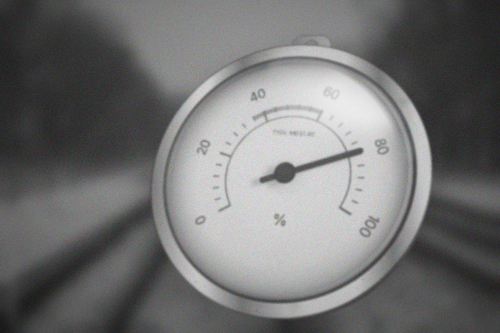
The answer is 80 %
